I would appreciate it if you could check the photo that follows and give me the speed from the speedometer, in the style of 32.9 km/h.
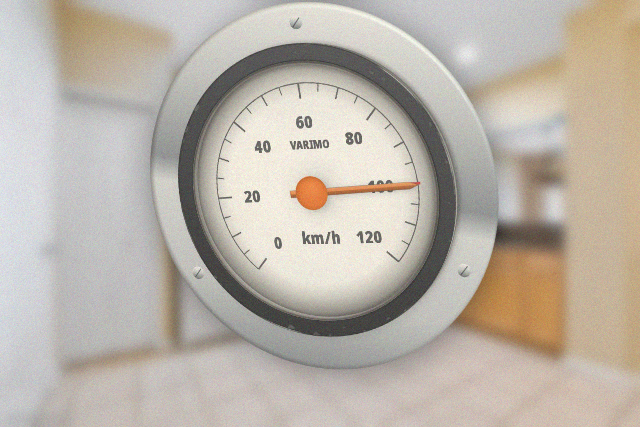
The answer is 100 km/h
